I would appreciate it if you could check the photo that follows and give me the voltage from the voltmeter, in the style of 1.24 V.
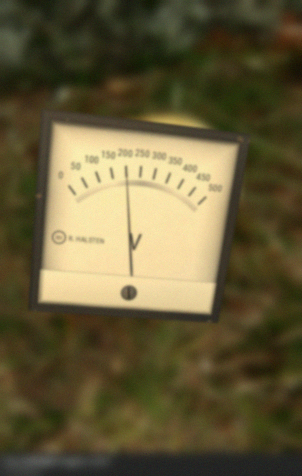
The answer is 200 V
